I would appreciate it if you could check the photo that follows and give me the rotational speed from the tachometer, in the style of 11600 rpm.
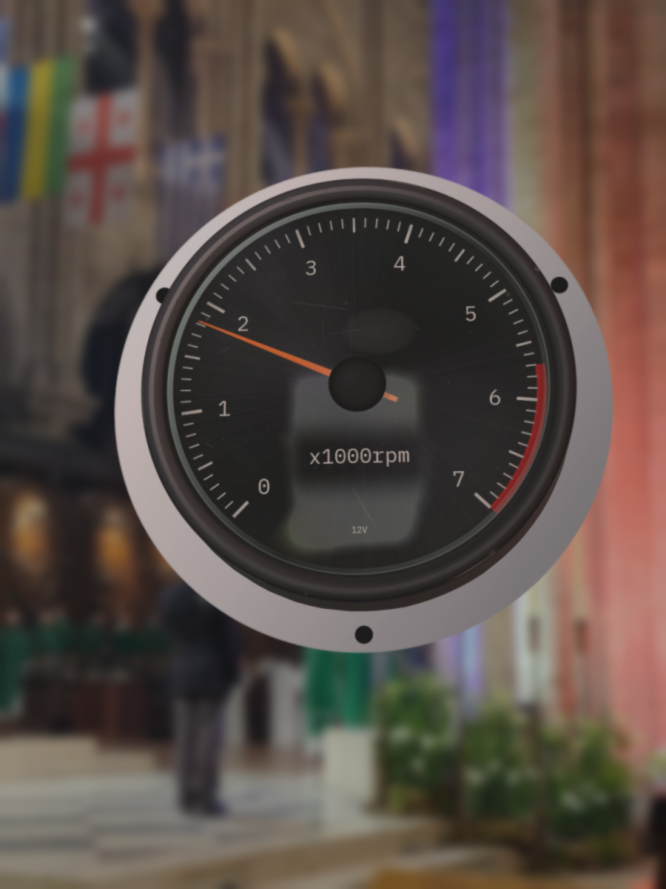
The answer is 1800 rpm
